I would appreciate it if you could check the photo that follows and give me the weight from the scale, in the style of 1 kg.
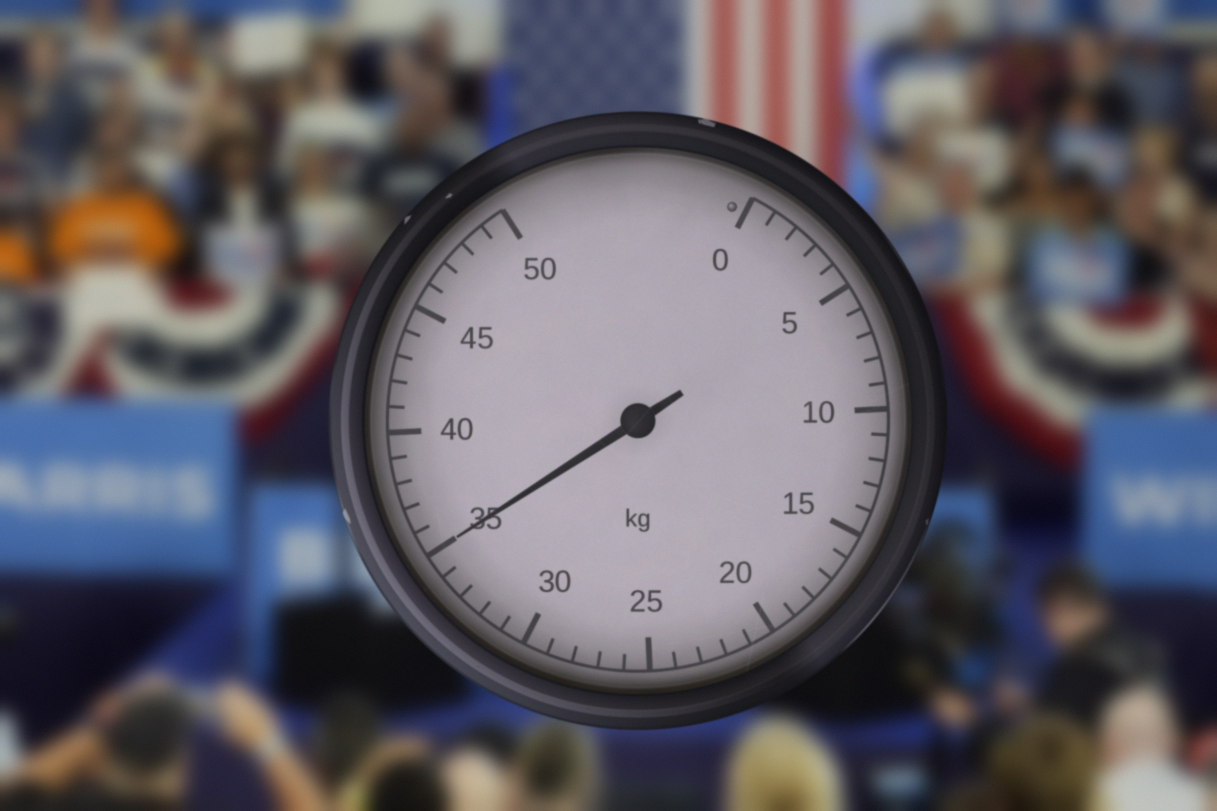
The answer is 35 kg
